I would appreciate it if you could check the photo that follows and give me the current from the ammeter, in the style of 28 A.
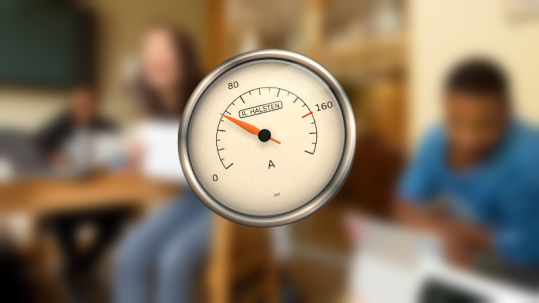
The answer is 55 A
